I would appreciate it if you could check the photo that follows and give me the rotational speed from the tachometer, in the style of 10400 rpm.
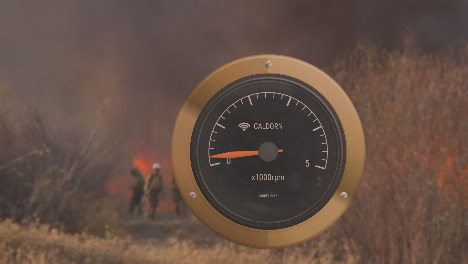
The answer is 200 rpm
